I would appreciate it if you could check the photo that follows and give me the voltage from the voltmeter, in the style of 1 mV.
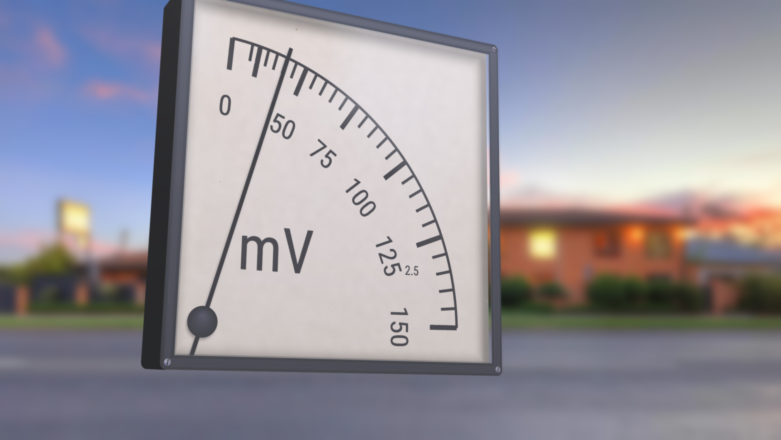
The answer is 40 mV
